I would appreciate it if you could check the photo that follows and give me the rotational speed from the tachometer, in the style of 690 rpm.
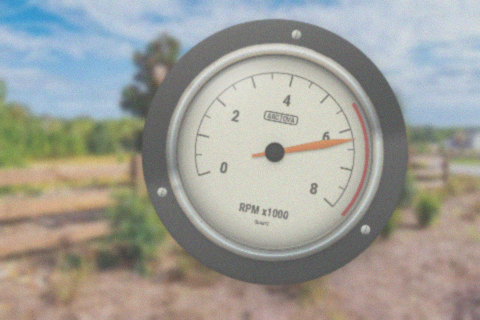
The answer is 6250 rpm
